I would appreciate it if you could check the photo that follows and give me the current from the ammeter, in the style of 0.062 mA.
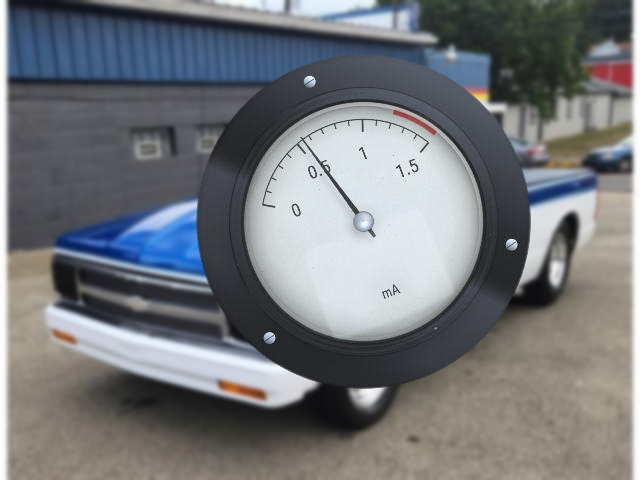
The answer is 0.55 mA
